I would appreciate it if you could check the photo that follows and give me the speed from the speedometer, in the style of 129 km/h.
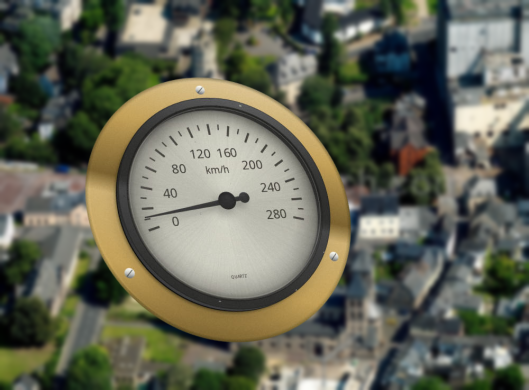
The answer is 10 km/h
